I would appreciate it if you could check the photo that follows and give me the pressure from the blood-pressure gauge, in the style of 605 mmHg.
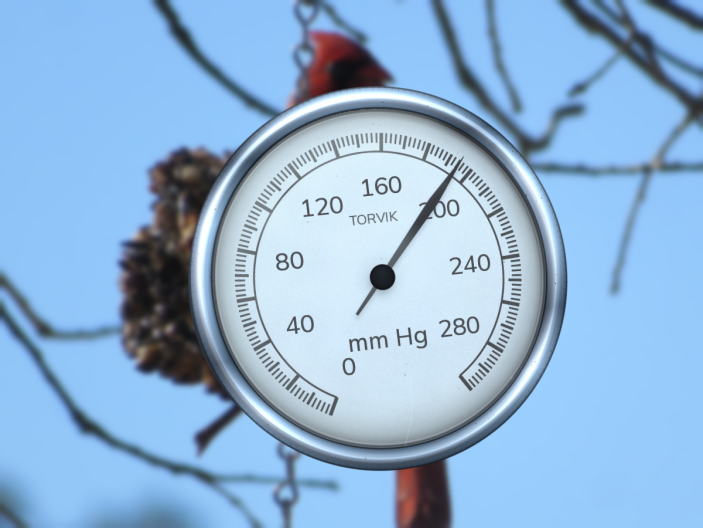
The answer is 194 mmHg
